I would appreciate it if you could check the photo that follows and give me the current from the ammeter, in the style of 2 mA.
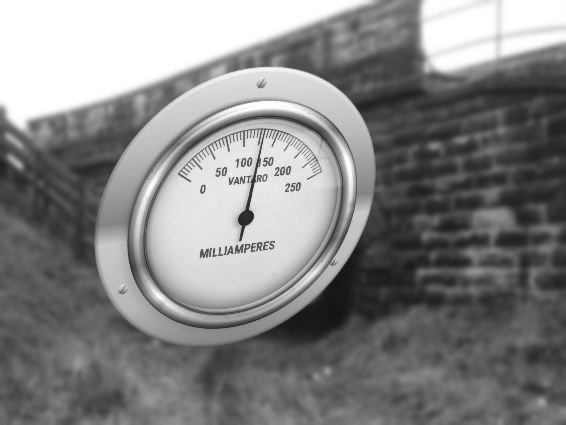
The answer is 125 mA
